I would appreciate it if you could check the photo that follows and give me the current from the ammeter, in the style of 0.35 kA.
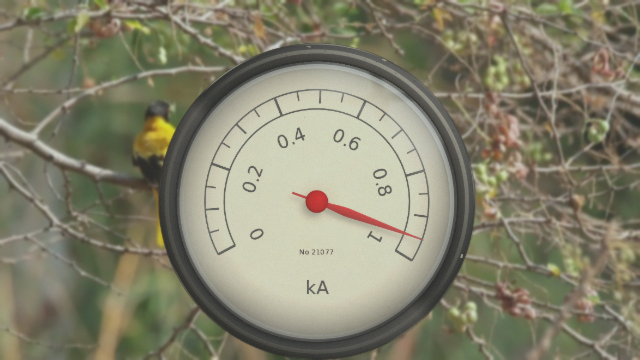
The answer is 0.95 kA
